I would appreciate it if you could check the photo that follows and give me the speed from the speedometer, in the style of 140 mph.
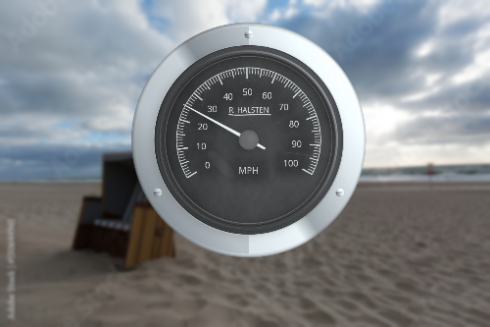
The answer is 25 mph
